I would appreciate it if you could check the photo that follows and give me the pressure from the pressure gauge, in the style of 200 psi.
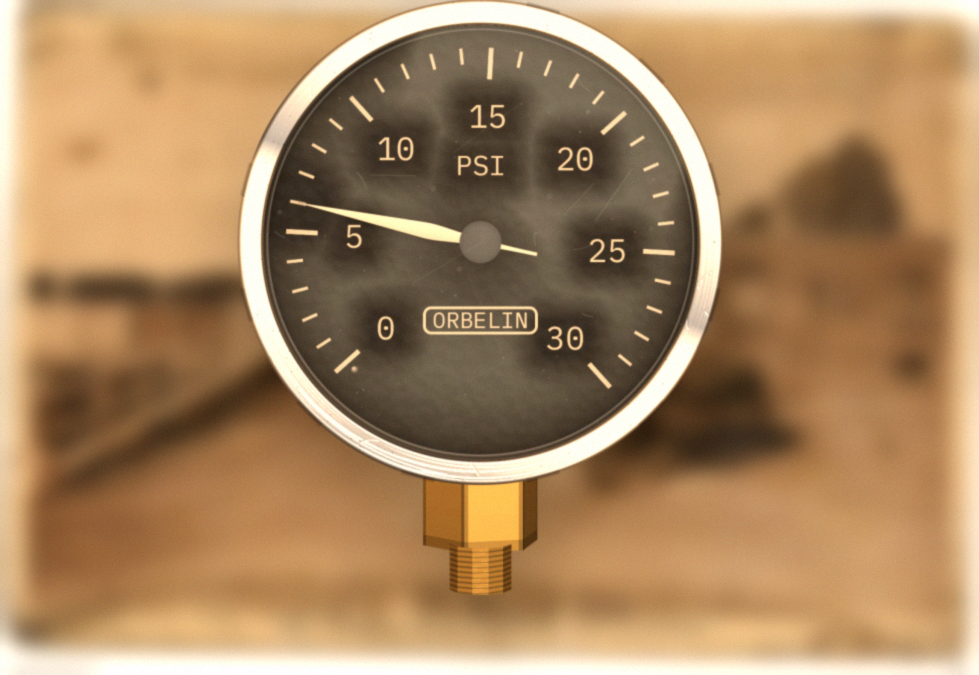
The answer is 6 psi
